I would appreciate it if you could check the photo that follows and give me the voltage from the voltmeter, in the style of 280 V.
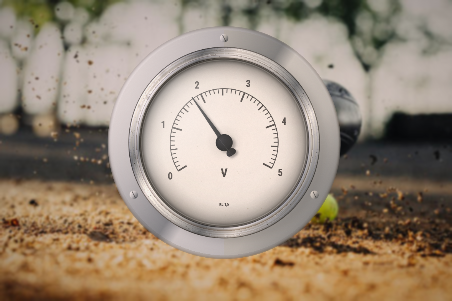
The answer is 1.8 V
